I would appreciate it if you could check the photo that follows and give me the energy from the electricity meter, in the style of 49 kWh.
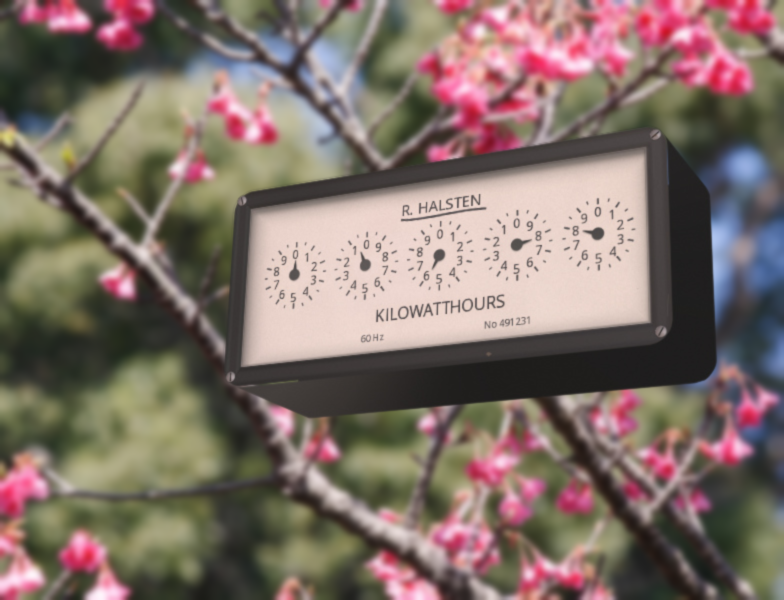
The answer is 578 kWh
